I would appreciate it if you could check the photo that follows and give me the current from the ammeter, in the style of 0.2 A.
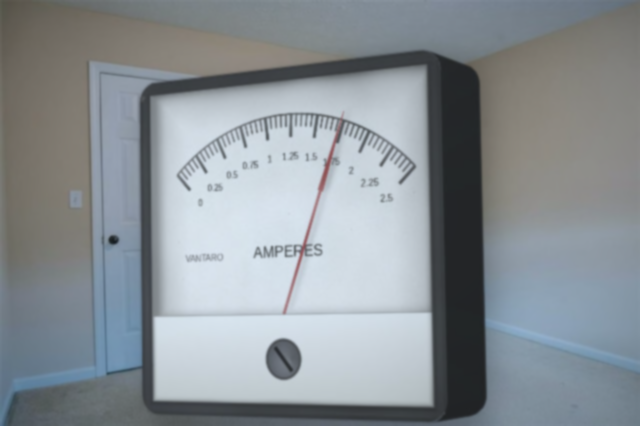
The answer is 1.75 A
